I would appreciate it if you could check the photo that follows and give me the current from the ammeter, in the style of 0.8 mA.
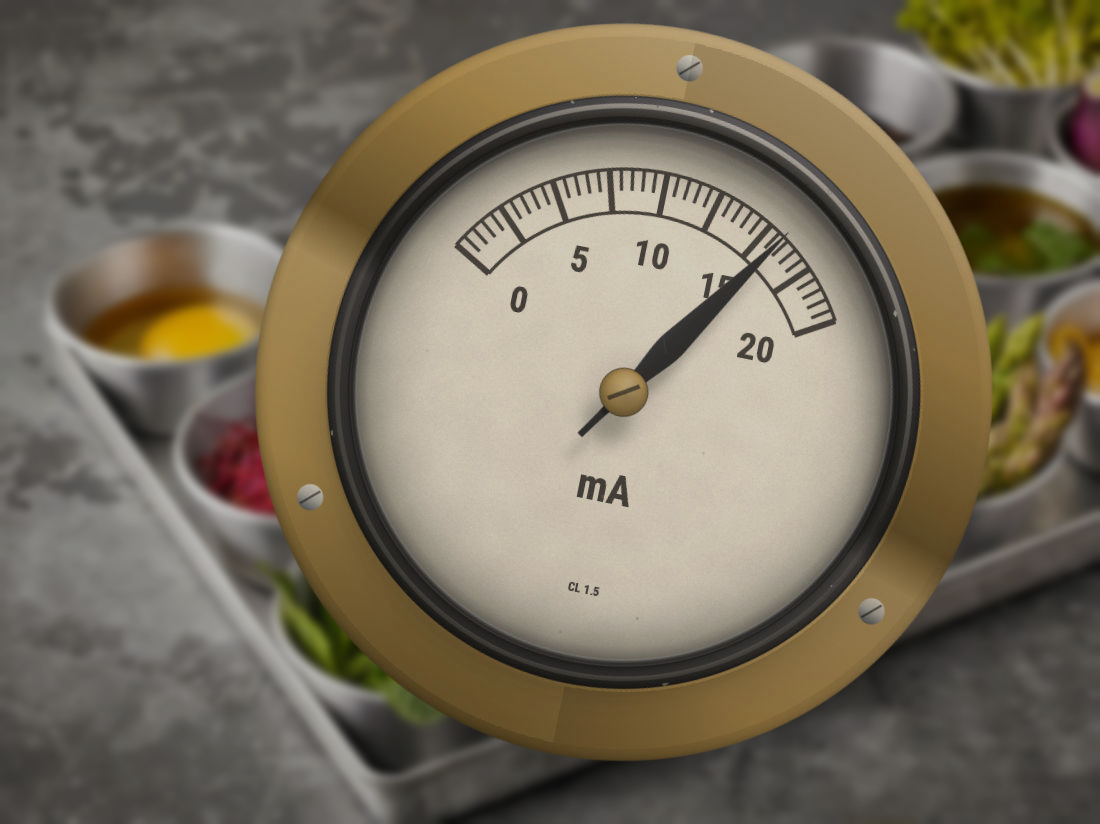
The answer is 15.75 mA
